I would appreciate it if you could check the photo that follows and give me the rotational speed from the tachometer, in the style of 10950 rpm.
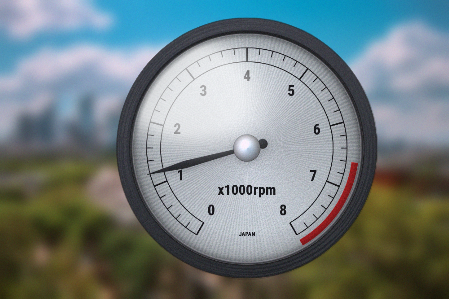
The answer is 1200 rpm
